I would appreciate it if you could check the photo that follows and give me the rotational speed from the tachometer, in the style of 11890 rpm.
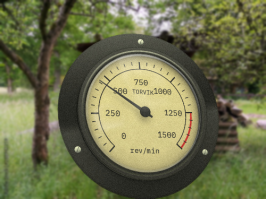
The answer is 450 rpm
